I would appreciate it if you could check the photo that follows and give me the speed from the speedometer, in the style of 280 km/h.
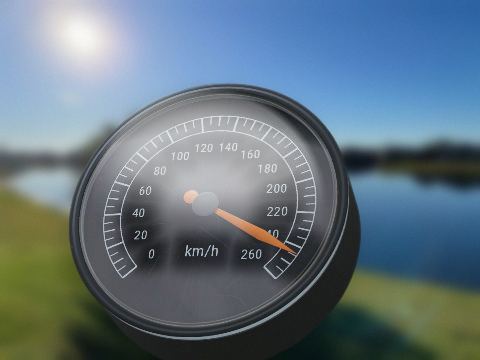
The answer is 245 km/h
